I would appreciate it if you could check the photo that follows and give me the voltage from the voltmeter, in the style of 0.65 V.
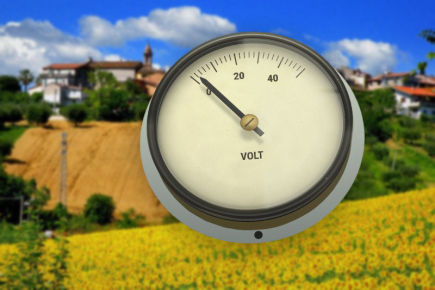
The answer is 2 V
